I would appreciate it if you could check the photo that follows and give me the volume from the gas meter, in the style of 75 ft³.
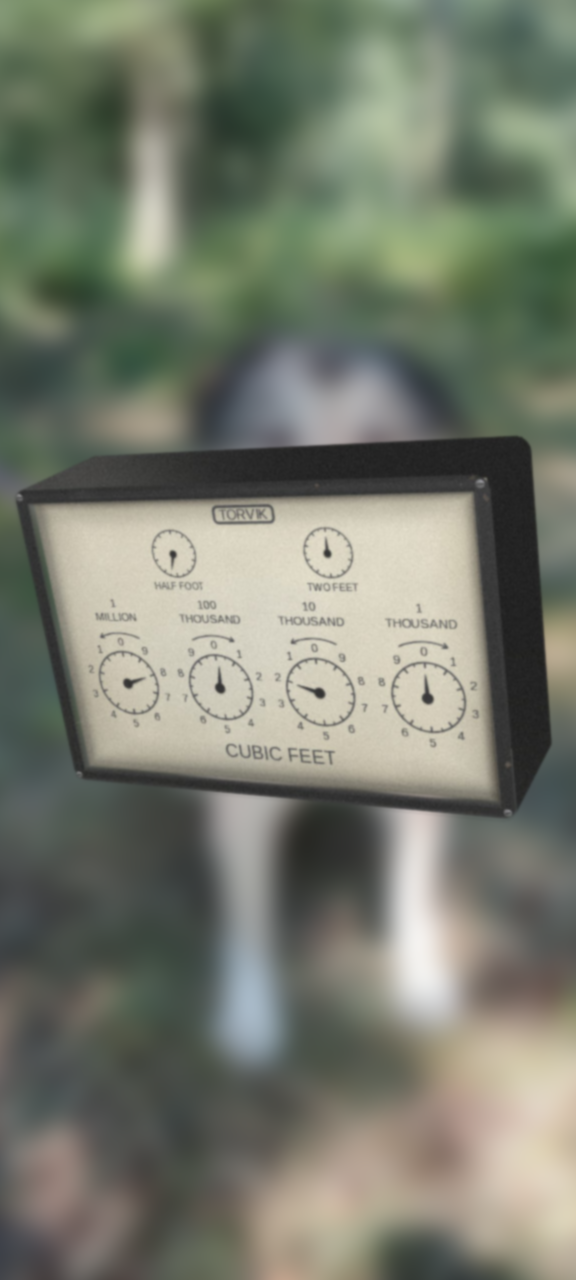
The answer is 802000 ft³
